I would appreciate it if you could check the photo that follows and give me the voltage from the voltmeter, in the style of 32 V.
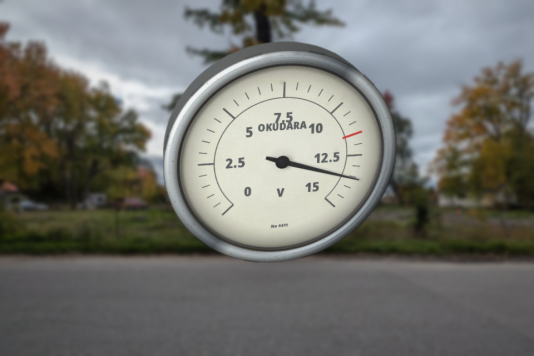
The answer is 13.5 V
